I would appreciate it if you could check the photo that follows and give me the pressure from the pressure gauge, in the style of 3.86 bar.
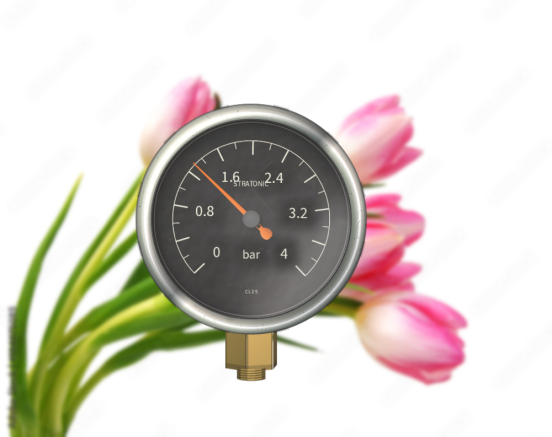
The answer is 1.3 bar
